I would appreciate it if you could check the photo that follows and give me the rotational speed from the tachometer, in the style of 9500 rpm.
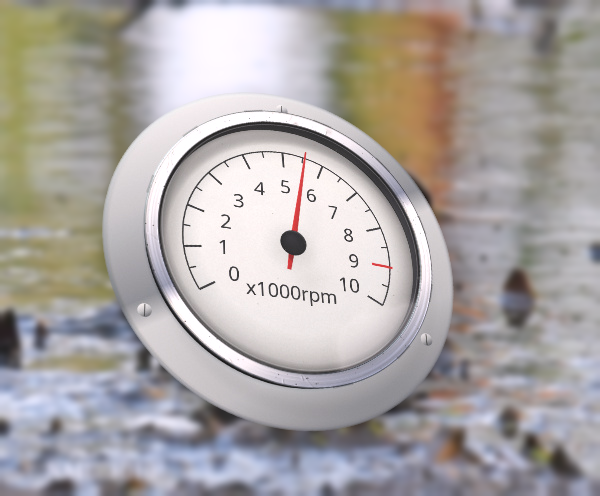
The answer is 5500 rpm
